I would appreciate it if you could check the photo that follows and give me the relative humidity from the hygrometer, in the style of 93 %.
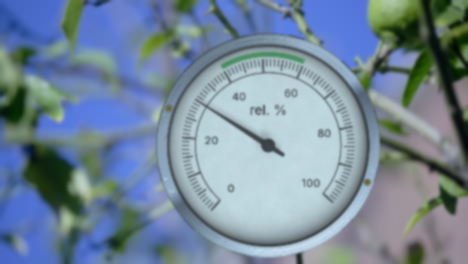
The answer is 30 %
